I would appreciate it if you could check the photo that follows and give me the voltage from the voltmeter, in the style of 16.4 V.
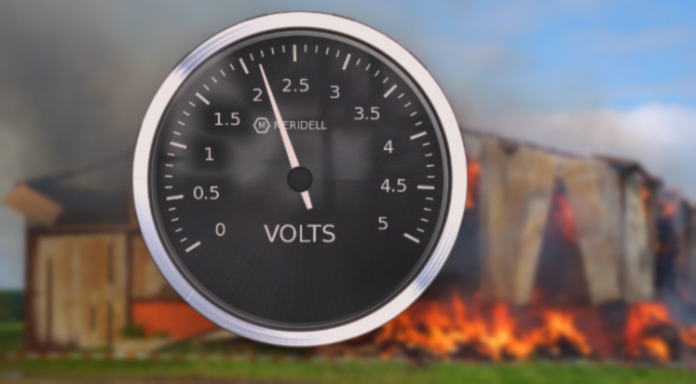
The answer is 2.15 V
